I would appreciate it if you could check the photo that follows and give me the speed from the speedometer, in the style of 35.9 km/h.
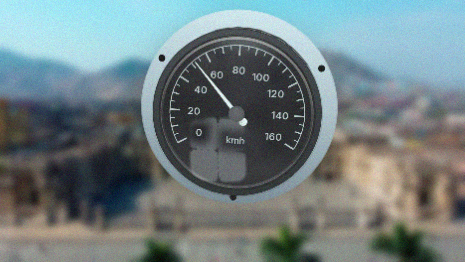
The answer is 52.5 km/h
